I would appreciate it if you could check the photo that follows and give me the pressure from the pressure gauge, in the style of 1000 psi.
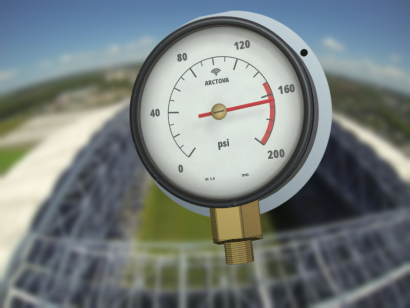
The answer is 165 psi
